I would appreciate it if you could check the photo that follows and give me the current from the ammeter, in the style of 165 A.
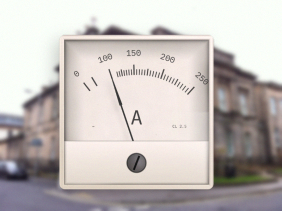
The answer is 100 A
